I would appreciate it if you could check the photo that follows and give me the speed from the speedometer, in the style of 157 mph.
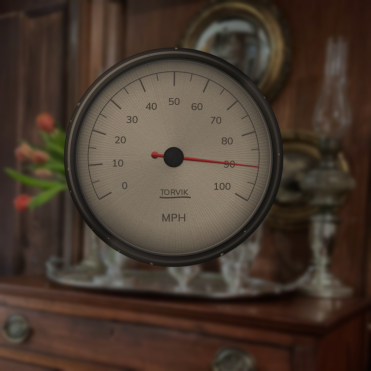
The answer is 90 mph
